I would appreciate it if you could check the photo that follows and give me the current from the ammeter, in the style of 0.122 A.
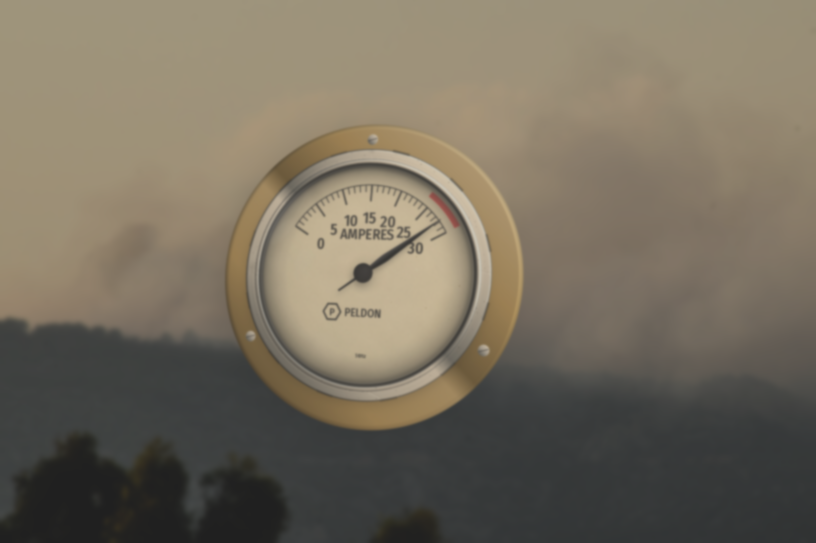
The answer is 28 A
